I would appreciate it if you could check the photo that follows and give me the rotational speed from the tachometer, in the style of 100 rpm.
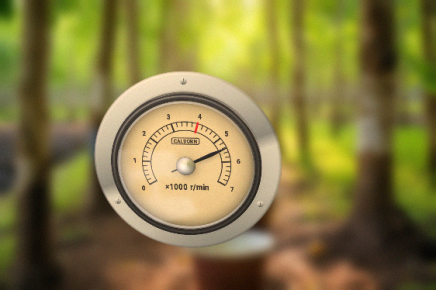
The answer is 5400 rpm
